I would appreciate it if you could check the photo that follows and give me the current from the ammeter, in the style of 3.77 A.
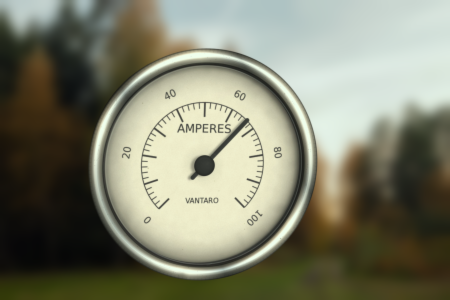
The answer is 66 A
